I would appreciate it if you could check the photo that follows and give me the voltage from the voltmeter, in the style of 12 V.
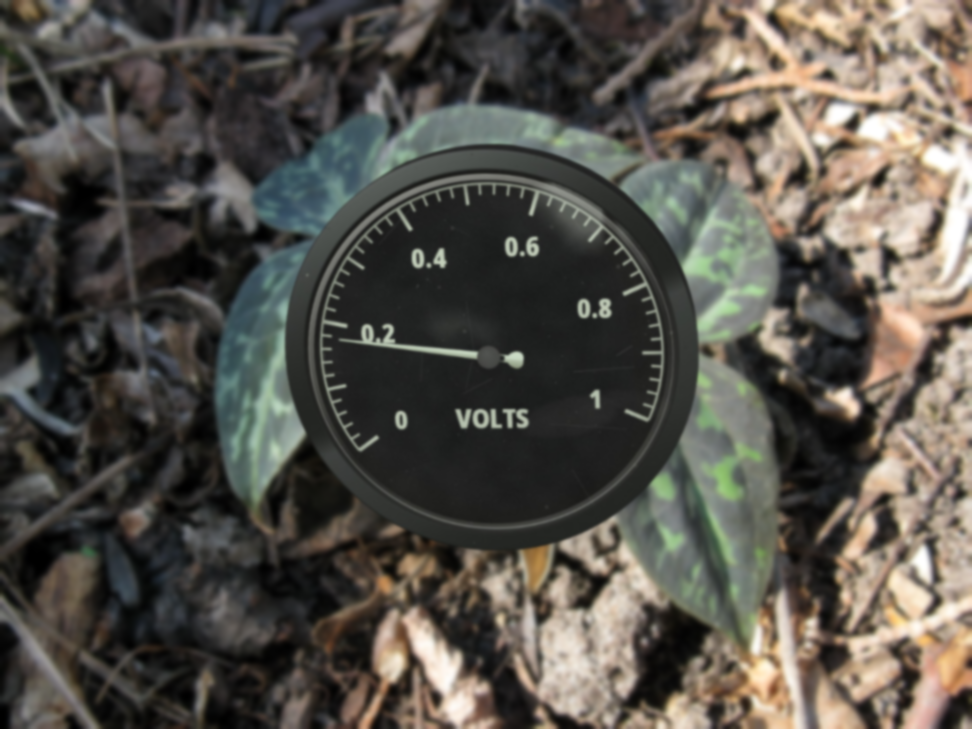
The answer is 0.18 V
